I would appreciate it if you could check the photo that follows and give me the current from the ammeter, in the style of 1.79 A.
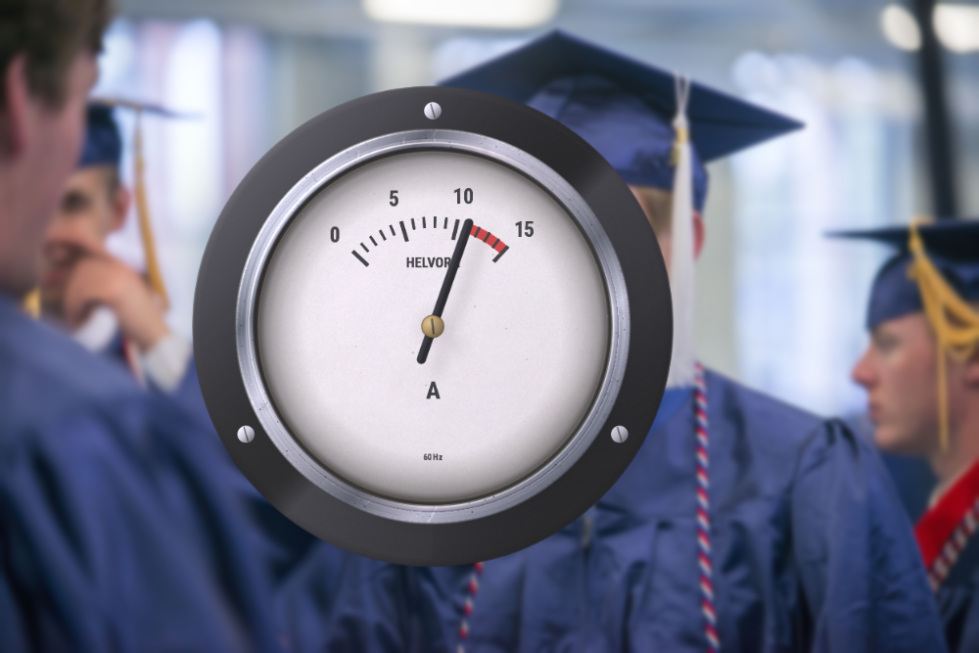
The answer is 11 A
